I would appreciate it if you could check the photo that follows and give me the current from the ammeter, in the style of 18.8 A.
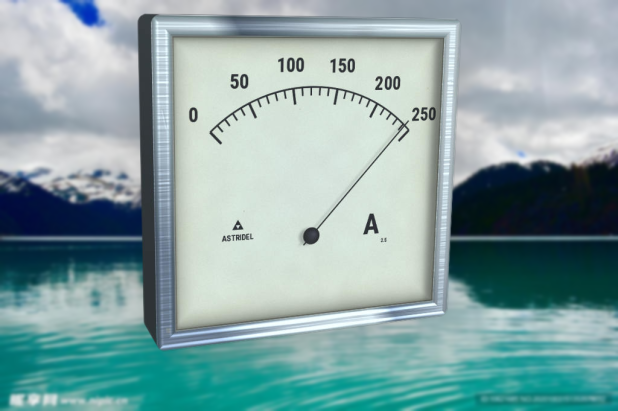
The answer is 240 A
